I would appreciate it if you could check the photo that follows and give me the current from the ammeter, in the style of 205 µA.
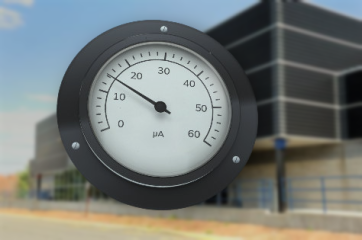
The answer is 14 µA
